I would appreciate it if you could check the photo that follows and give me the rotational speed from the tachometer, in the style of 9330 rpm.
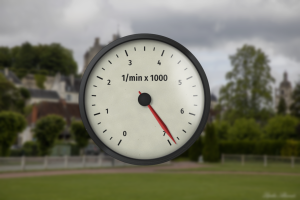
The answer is 6875 rpm
